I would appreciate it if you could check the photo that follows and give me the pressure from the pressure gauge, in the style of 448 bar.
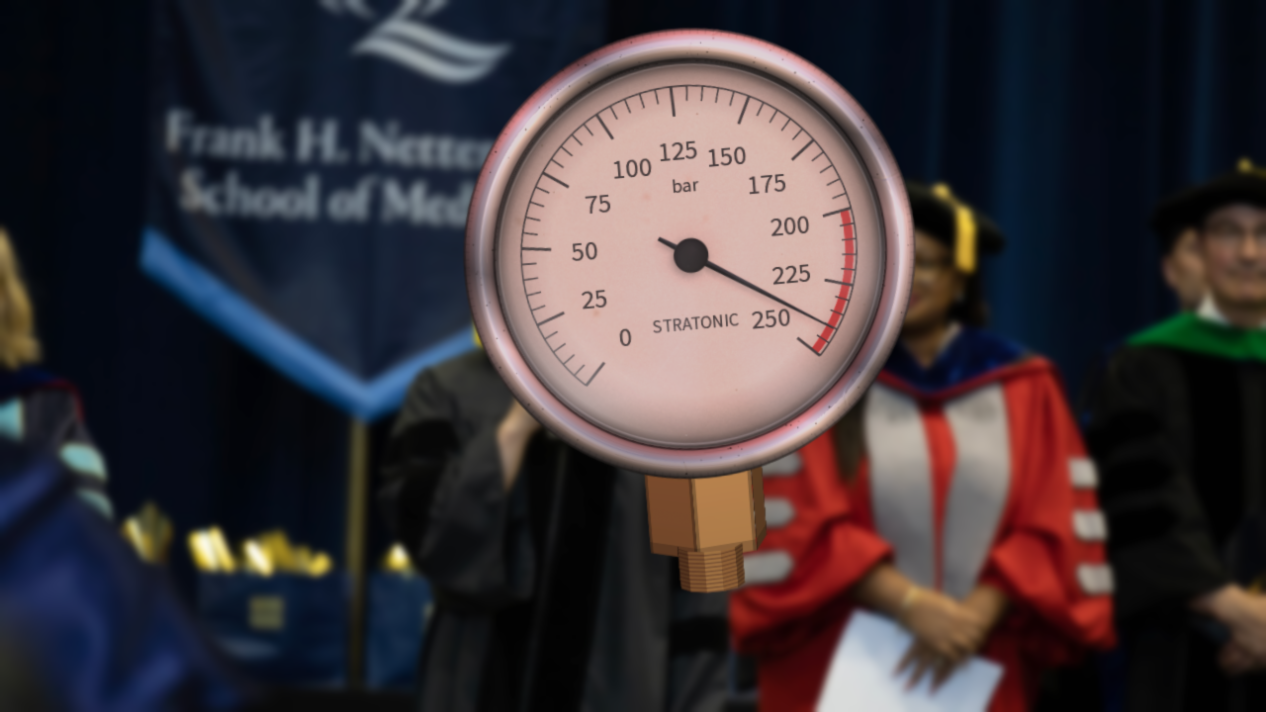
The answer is 240 bar
